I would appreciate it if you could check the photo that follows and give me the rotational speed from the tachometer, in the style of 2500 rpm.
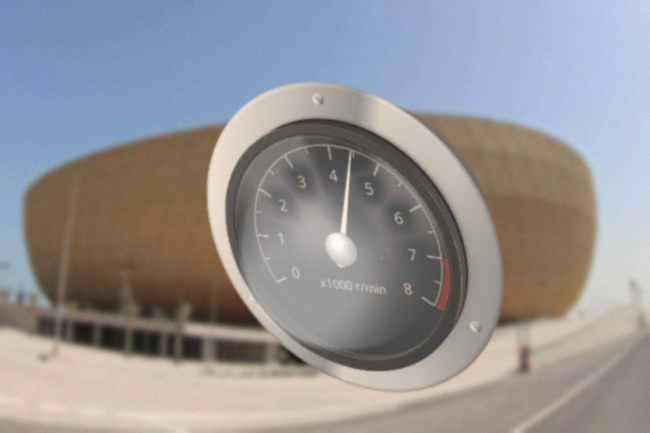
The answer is 4500 rpm
